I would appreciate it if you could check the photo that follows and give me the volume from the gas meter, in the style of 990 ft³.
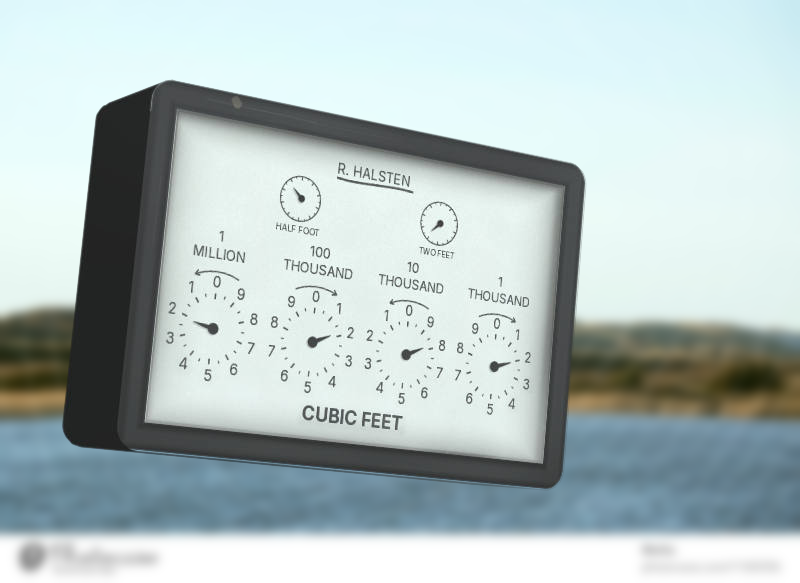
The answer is 218200 ft³
